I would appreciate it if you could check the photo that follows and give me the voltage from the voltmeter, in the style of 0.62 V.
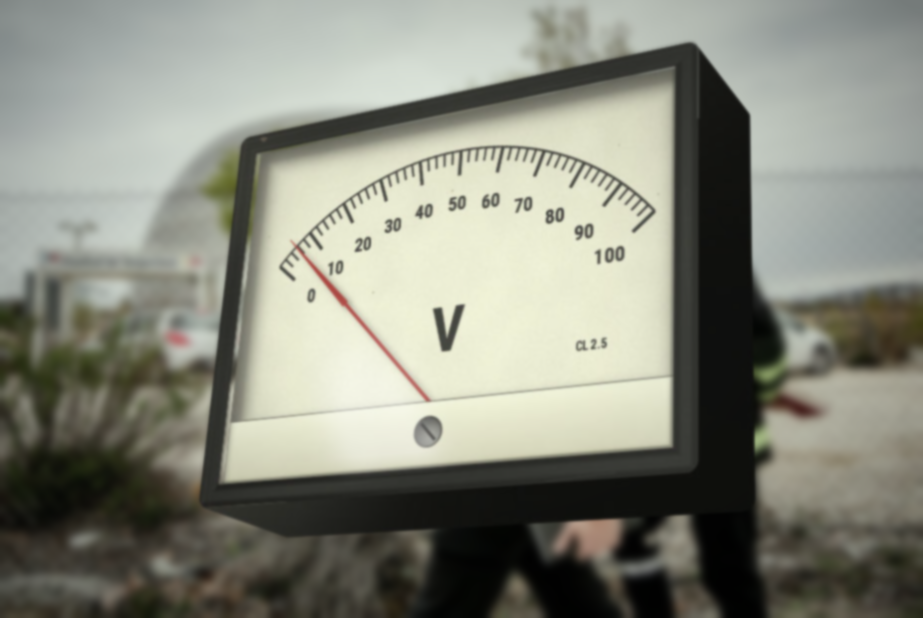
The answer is 6 V
